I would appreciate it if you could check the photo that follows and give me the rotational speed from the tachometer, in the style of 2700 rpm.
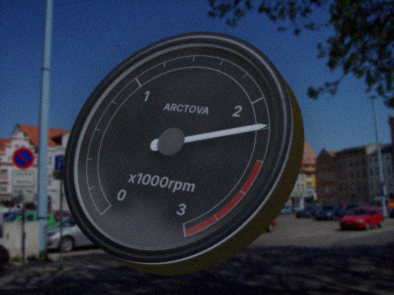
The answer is 2200 rpm
